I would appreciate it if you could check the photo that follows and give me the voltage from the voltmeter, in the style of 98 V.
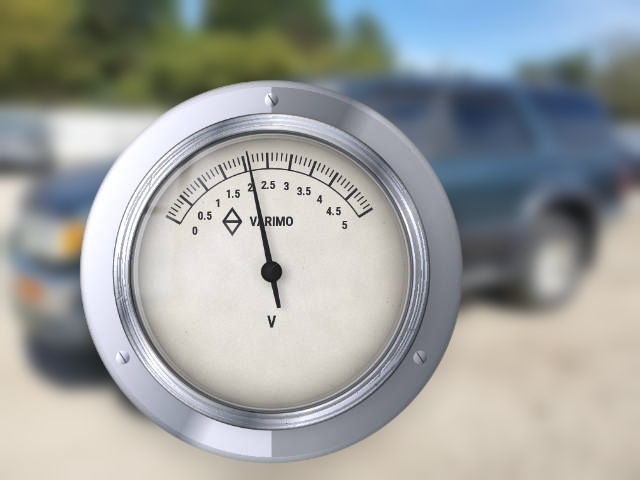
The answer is 2.1 V
